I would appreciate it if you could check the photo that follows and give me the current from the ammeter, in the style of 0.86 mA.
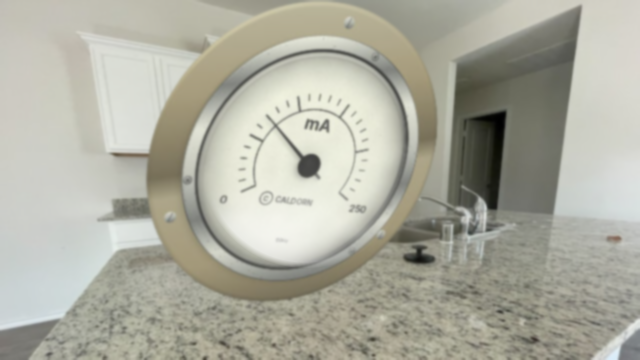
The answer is 70 mA
